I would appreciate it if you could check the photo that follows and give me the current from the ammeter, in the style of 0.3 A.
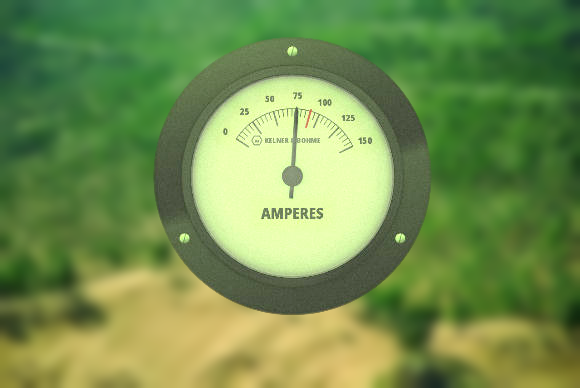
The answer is 75 A
